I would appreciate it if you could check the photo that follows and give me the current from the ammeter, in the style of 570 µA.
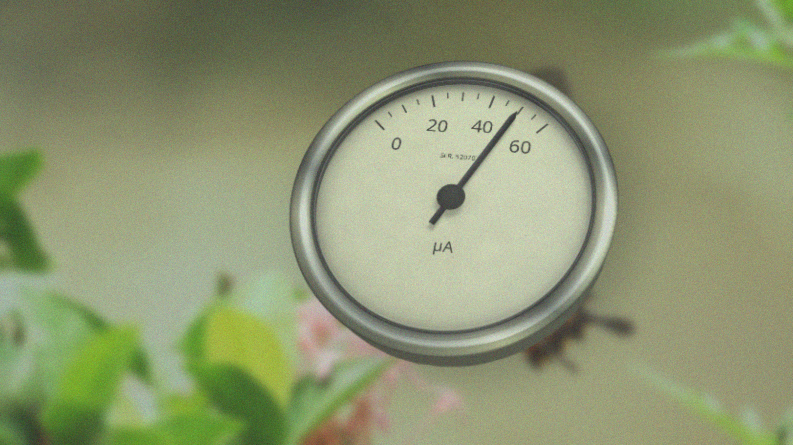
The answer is 50 µA
